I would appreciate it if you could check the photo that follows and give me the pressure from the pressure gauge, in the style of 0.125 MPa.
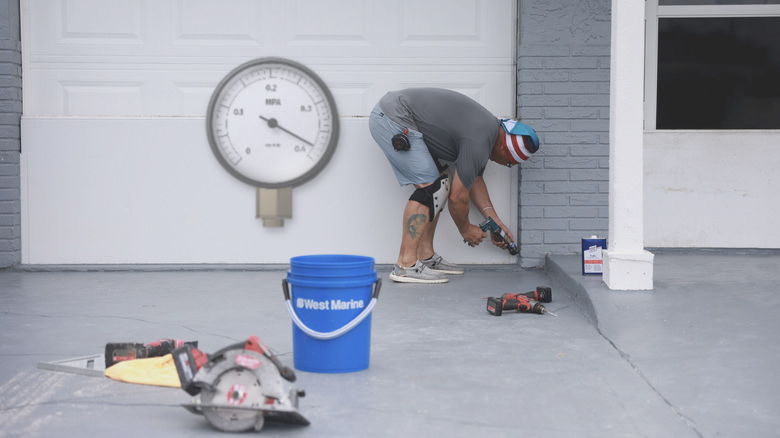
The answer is 0.38 MPa
